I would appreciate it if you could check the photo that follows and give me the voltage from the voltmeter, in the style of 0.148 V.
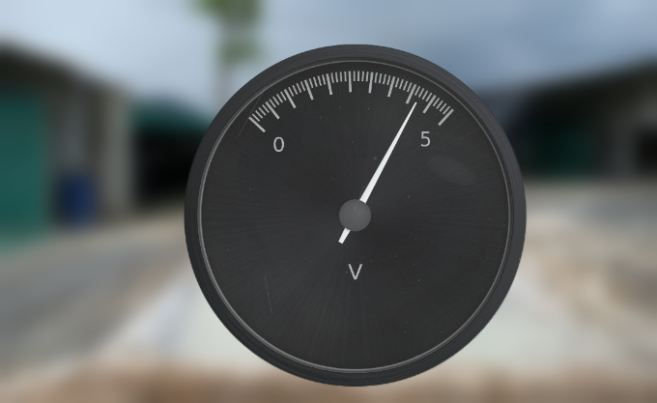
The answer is 4.2 V
